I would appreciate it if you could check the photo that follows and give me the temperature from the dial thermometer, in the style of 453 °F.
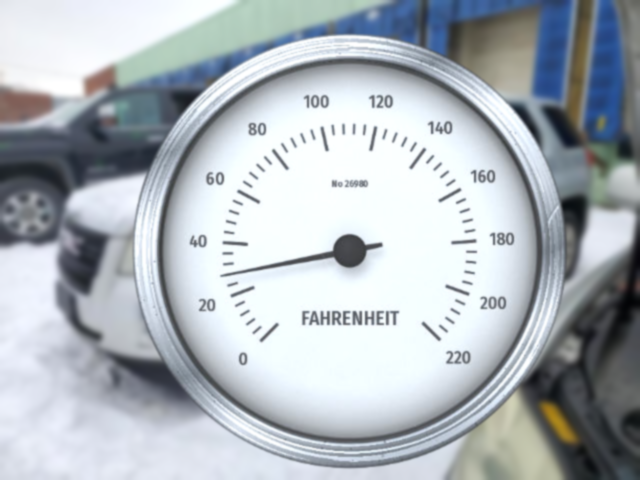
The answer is 28 °F
